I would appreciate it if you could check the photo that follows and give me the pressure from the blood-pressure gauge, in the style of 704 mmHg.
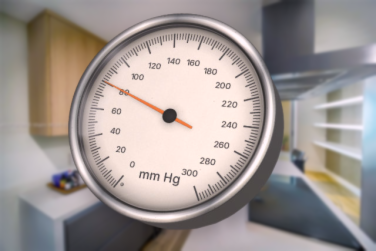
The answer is 80 mmHg
